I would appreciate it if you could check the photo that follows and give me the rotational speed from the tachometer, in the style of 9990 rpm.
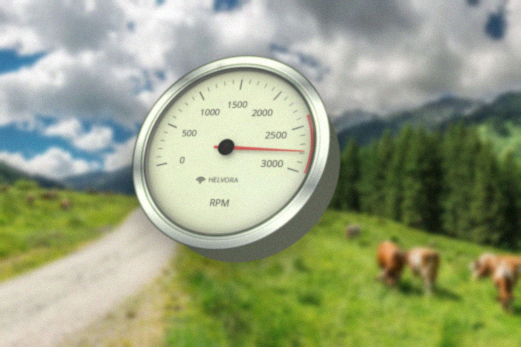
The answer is 2800 rpm
